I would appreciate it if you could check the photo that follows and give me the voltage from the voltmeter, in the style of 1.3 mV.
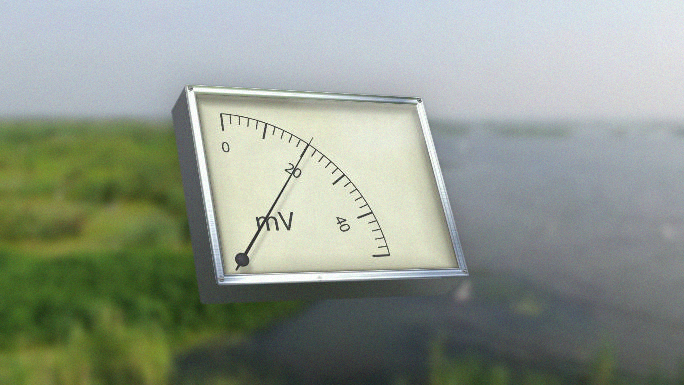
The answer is 20 mV
